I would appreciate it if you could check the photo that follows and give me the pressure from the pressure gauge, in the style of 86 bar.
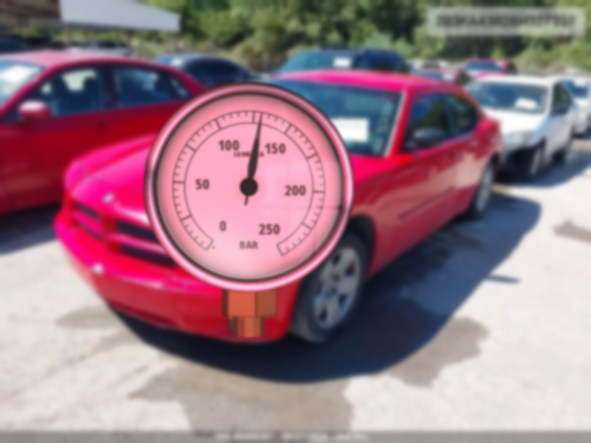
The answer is 130 bar
